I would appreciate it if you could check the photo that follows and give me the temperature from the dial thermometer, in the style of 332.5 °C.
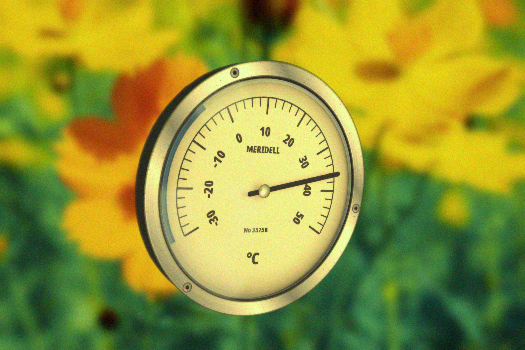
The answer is 36 °C
